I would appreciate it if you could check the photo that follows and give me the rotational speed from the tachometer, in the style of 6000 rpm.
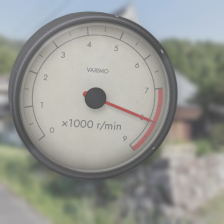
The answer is 8000 rpm
